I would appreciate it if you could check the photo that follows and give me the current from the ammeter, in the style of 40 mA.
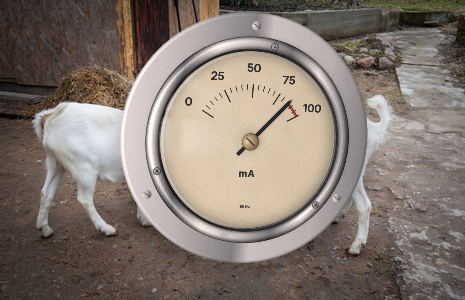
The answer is 85 mA
